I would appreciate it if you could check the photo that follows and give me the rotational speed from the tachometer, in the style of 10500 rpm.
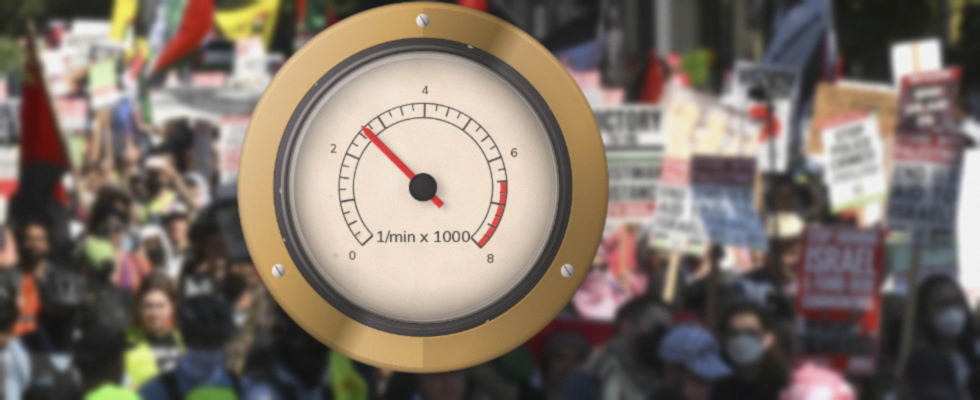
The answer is 2625 rpm
